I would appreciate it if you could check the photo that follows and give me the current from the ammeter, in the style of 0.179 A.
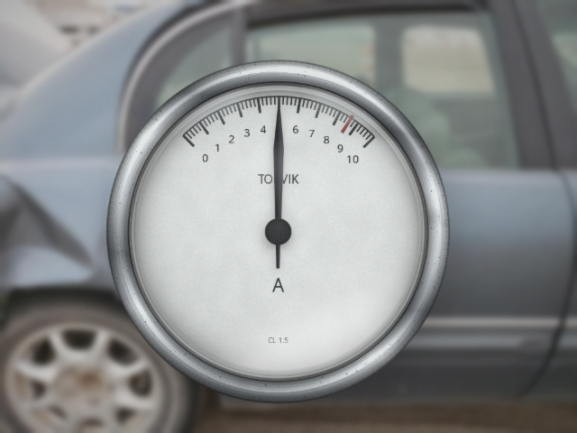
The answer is 5 A
